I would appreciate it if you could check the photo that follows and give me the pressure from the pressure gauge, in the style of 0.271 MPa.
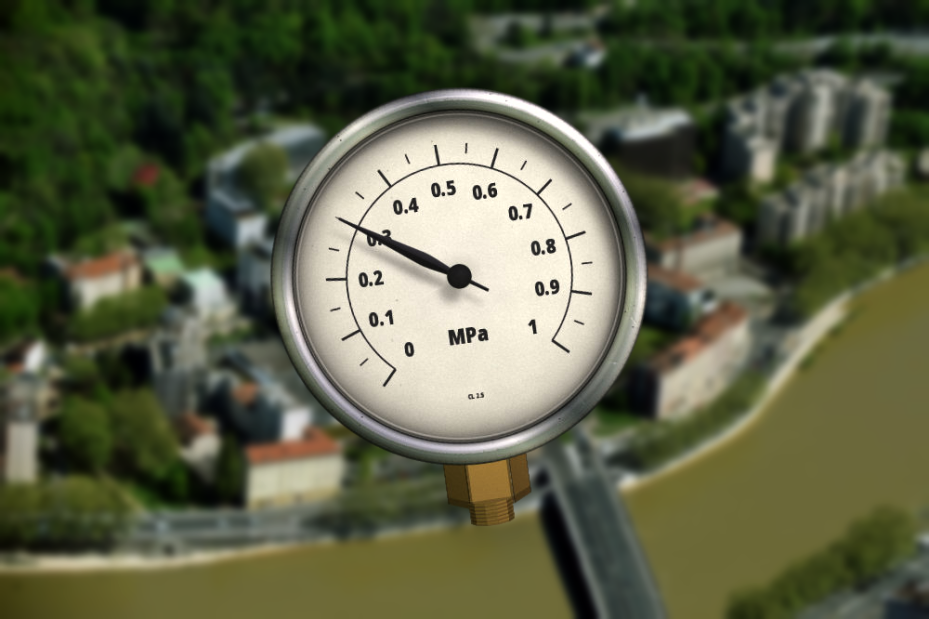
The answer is 0.3 MPa
